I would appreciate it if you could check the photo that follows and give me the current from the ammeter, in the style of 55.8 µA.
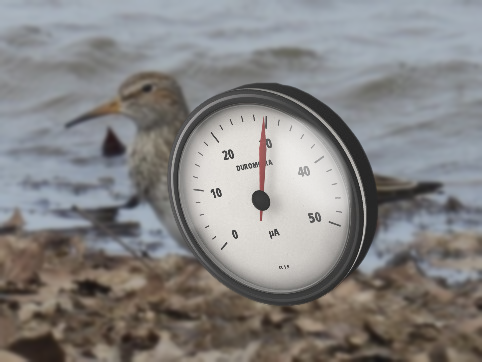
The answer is 30 µA
